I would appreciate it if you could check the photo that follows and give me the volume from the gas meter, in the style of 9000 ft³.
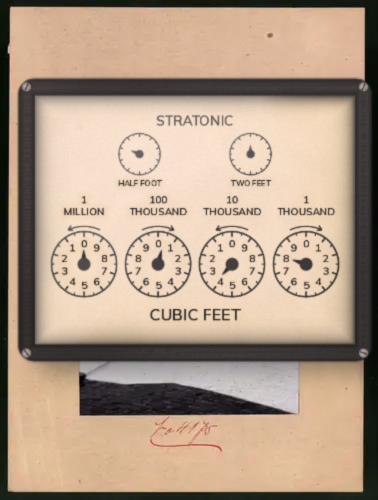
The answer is 3800 ft³
